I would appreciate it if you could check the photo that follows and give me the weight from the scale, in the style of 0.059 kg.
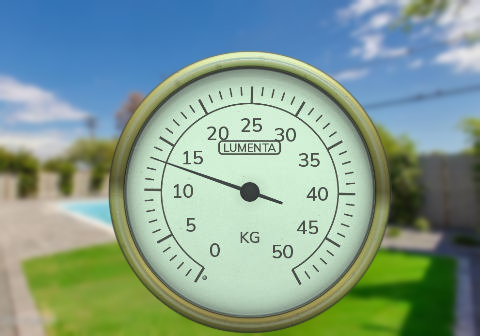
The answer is 13 kg
